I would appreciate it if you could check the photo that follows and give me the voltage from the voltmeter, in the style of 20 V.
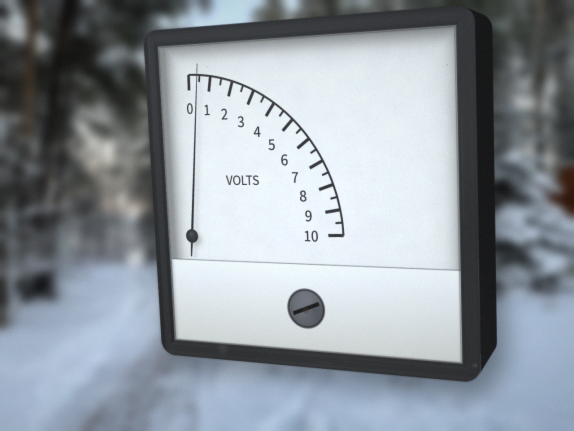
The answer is 0.5 V
